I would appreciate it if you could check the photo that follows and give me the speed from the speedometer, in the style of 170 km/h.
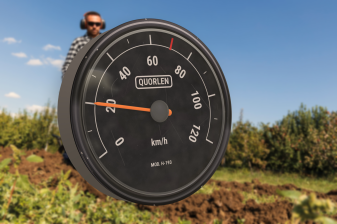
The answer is 20 km/h
